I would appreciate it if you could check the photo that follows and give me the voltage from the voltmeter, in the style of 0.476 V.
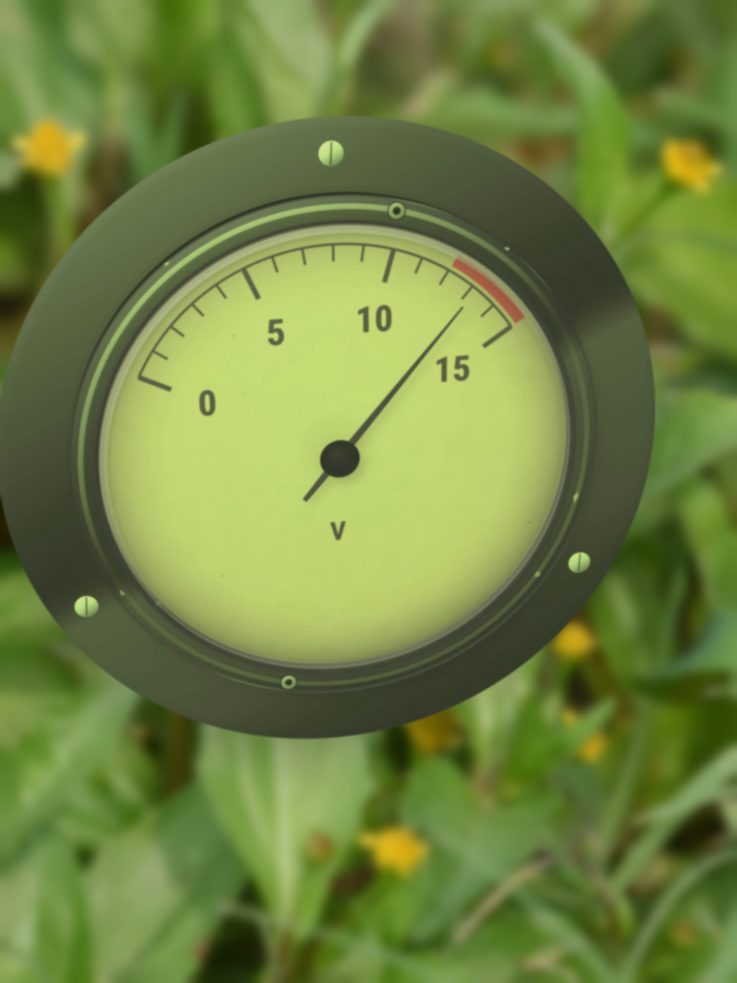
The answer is 13 V
